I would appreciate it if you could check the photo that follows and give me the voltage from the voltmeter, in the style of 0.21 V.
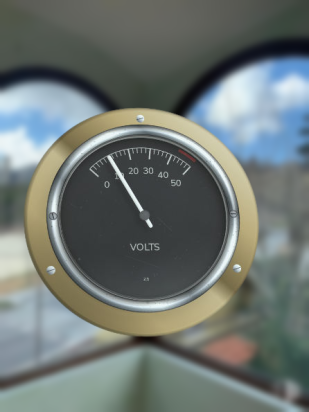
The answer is 10 V
